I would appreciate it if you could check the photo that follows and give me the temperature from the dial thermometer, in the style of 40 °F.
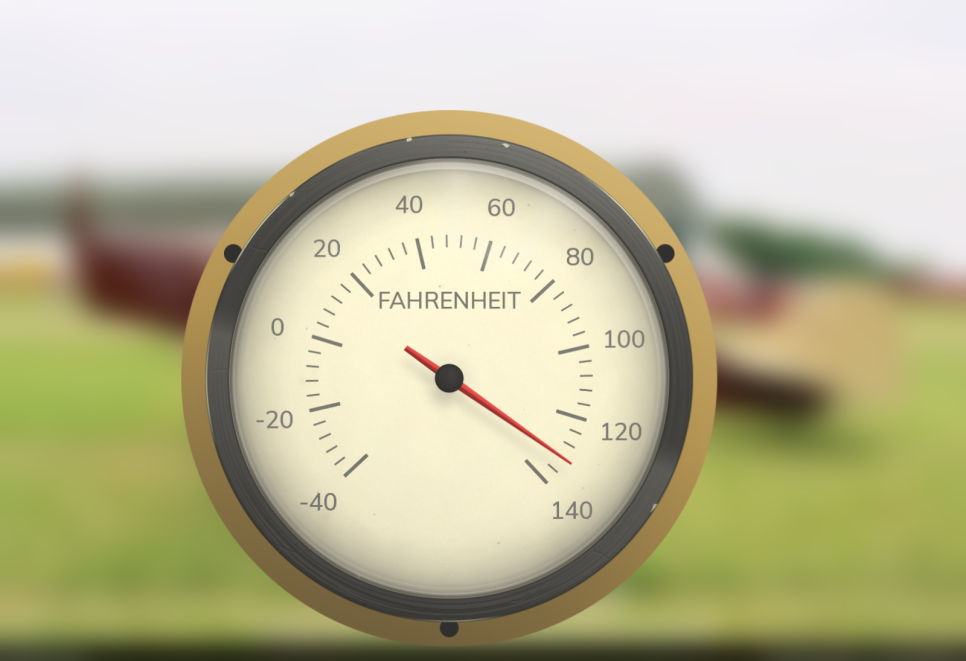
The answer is 132 °F
